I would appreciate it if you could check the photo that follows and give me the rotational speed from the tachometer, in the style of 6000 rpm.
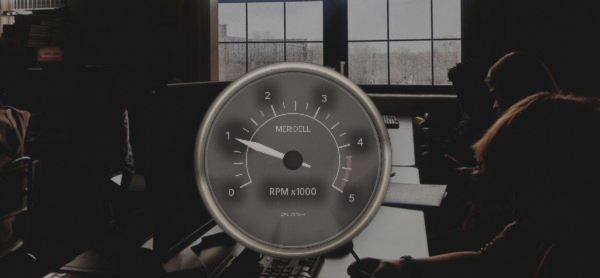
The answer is 1000 rpm
